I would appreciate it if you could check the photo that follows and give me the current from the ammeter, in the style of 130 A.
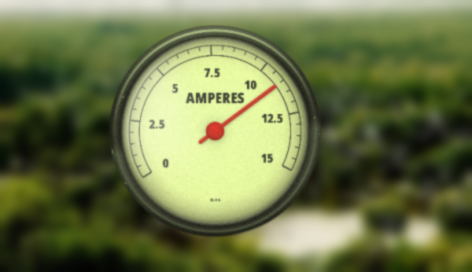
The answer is 11 A
